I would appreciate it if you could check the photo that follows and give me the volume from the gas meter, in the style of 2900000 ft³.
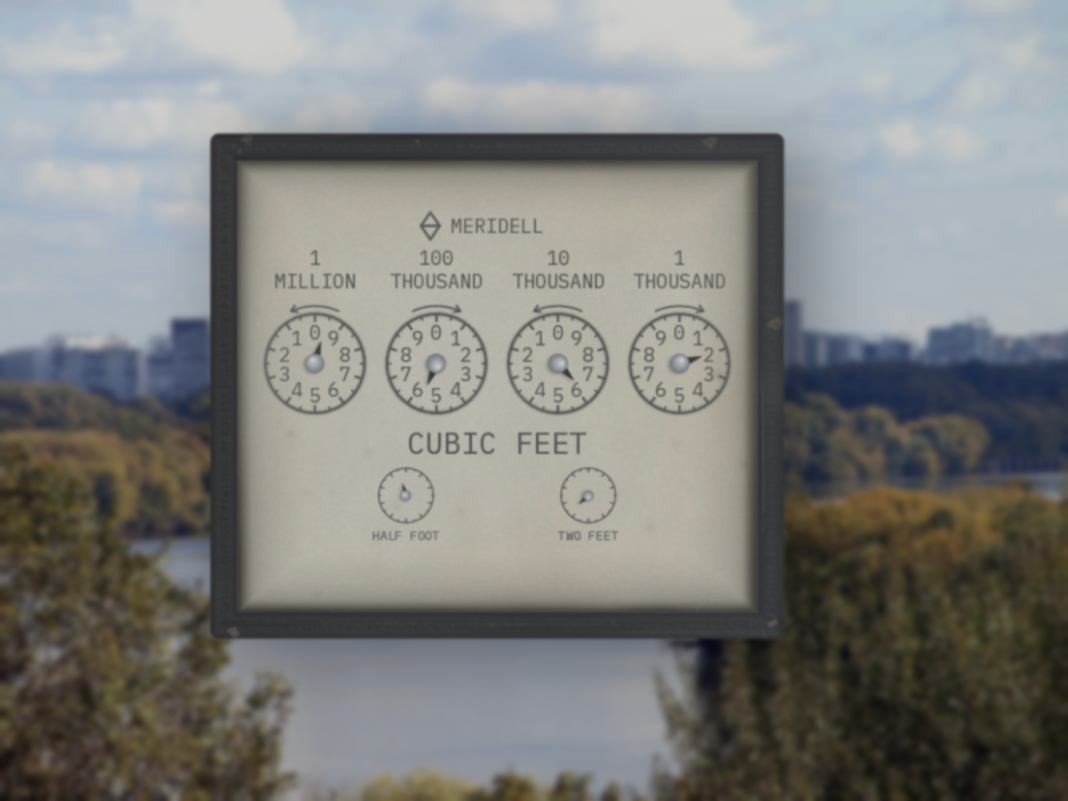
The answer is 956200 ft³
